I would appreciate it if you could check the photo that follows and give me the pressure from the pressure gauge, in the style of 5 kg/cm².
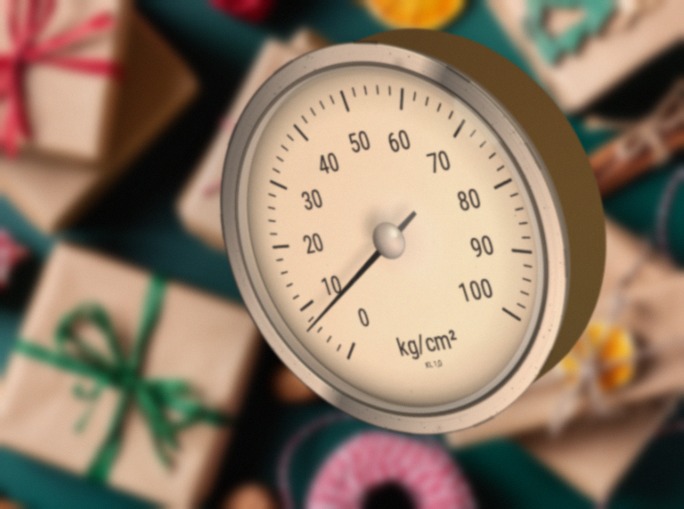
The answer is 7 kg/cm²
